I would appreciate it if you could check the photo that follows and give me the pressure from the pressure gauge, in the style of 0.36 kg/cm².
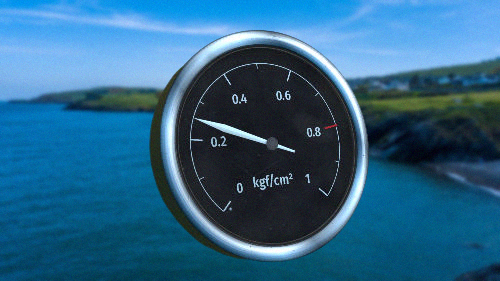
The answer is 0.25 kg/cm²
